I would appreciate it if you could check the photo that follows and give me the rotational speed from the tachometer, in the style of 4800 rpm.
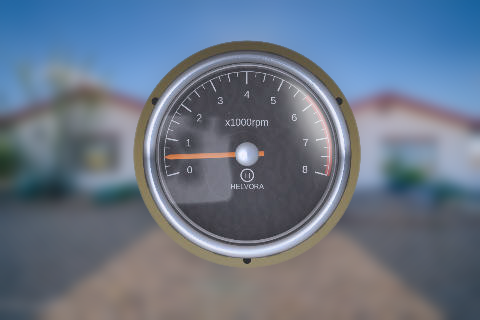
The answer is 500 rpm
